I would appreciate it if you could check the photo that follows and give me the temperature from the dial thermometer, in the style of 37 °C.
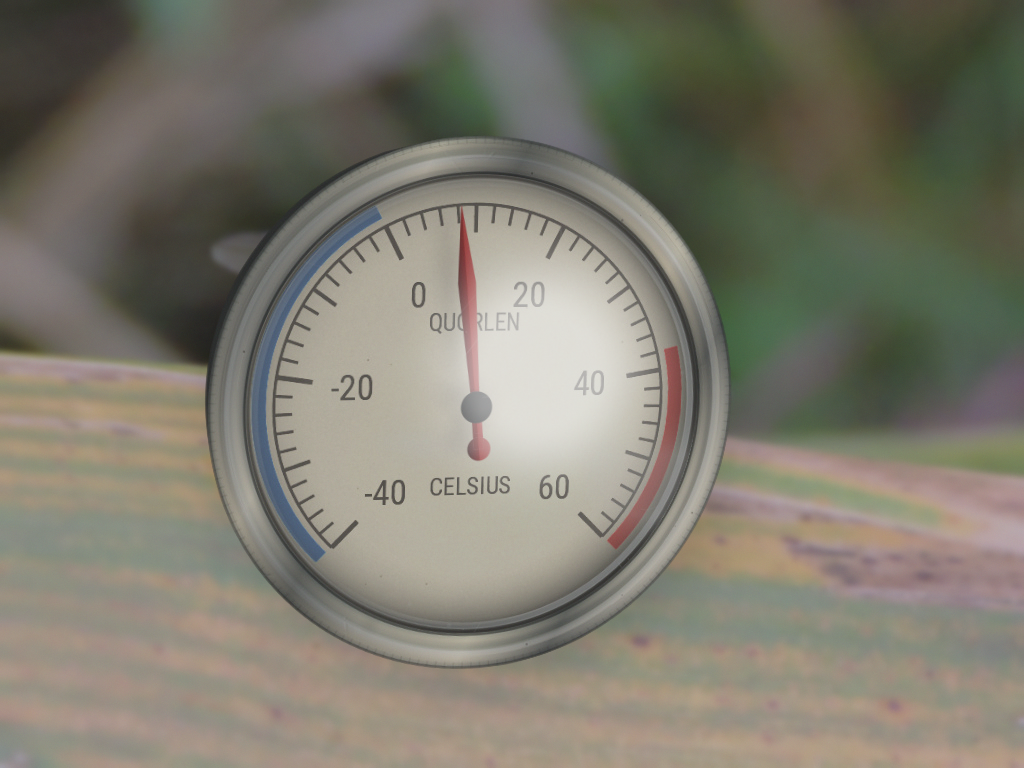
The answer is 8 °C
